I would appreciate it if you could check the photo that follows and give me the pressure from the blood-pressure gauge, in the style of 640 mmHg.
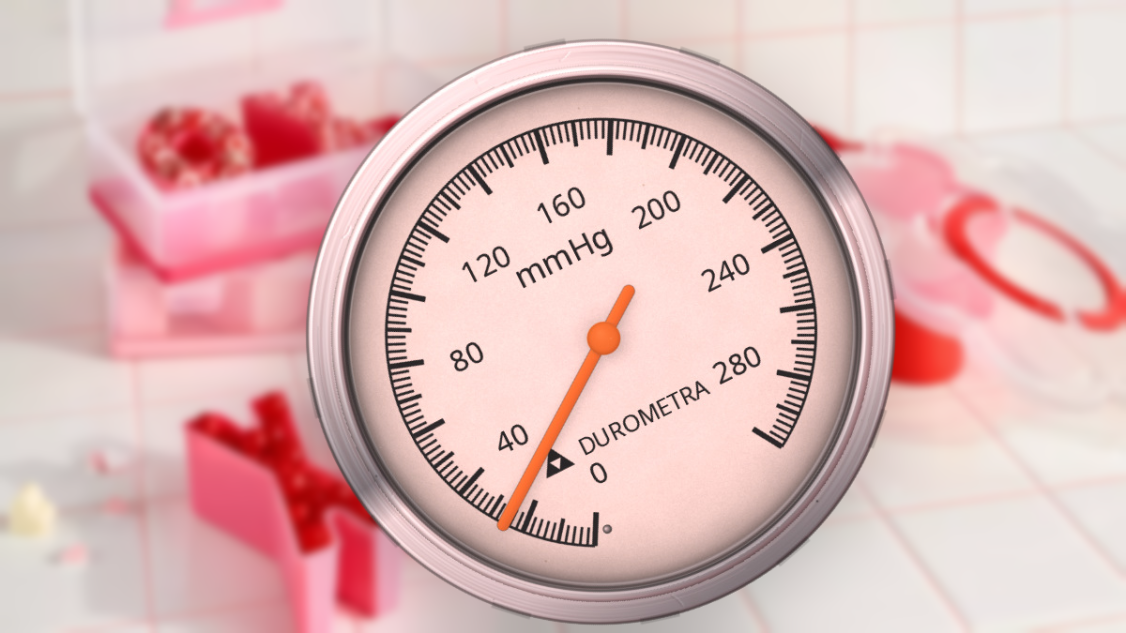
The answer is 26 mmHg
